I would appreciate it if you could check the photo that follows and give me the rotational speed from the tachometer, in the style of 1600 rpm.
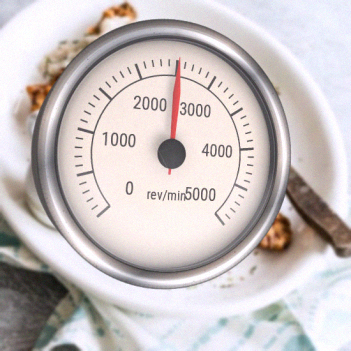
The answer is 2500 rpm
